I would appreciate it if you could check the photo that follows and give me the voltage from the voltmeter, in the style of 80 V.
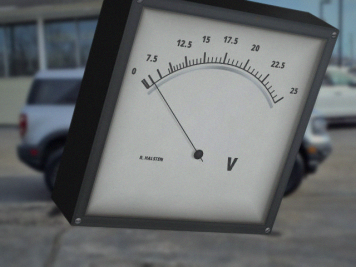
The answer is 5 V
